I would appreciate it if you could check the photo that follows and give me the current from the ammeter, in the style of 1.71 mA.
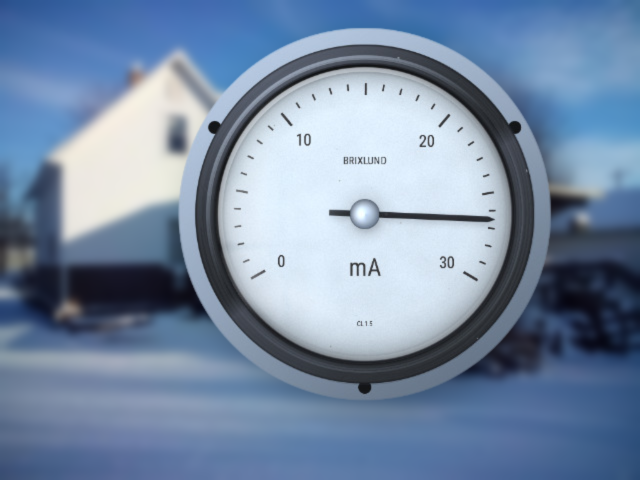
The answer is 26.5 mA
